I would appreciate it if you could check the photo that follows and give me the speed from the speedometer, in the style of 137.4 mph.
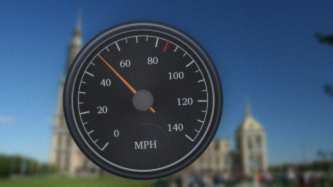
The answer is 50 mph
